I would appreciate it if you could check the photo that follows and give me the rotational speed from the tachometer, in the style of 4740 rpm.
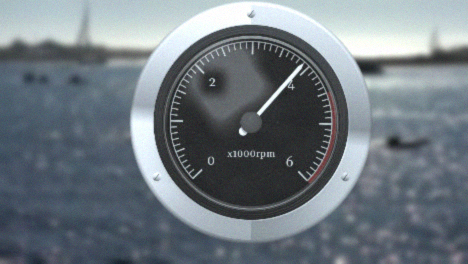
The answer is 3900 rpm
